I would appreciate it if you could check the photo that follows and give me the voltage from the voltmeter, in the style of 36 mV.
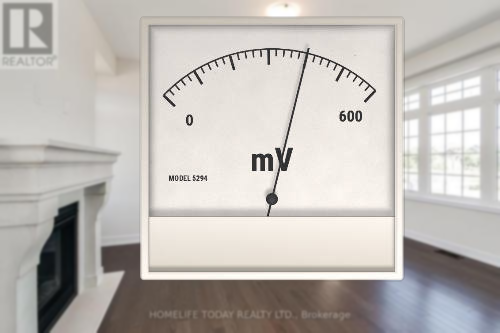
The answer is 400 mV
